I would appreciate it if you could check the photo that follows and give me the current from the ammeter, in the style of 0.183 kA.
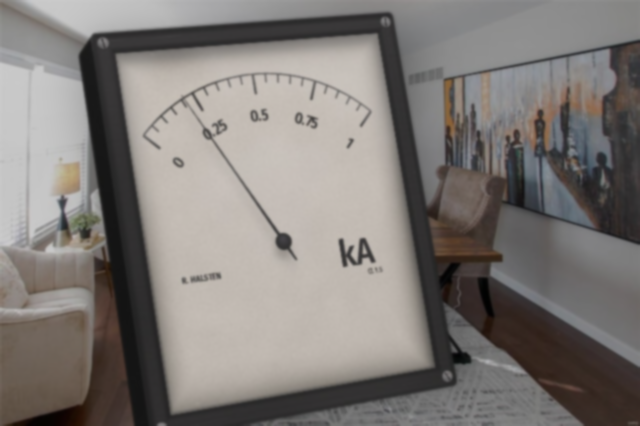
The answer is 0.2 kA
